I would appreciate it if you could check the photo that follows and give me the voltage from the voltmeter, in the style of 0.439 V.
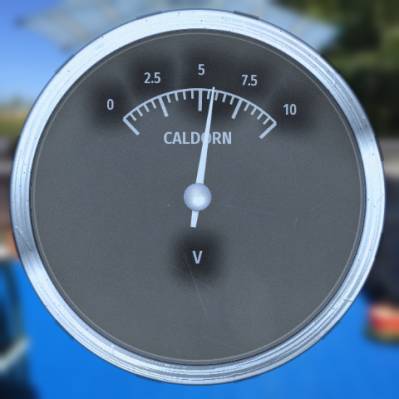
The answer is 5.75 V
